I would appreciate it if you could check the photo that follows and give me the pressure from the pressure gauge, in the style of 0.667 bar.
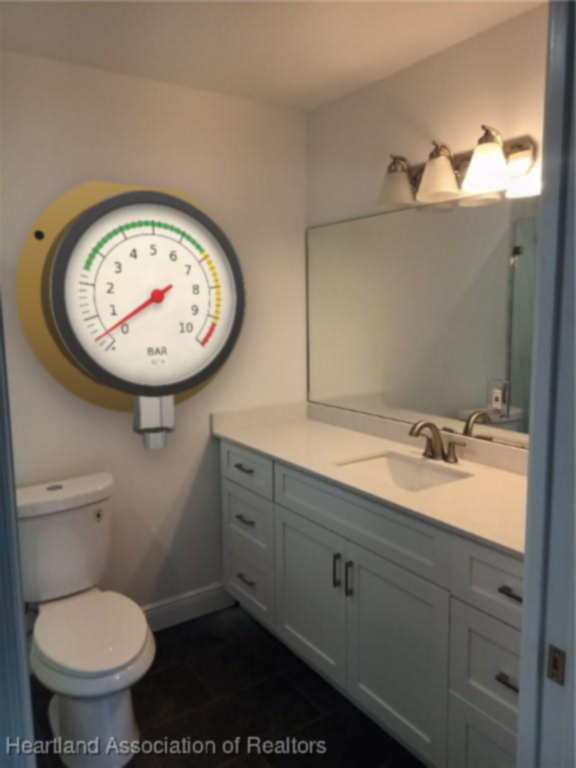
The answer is 0.4 bar
